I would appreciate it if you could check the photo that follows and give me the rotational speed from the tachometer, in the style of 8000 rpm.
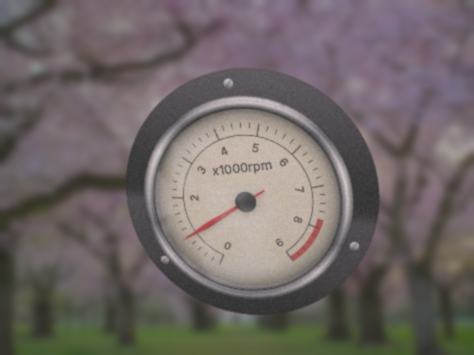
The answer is 1000 rpm
